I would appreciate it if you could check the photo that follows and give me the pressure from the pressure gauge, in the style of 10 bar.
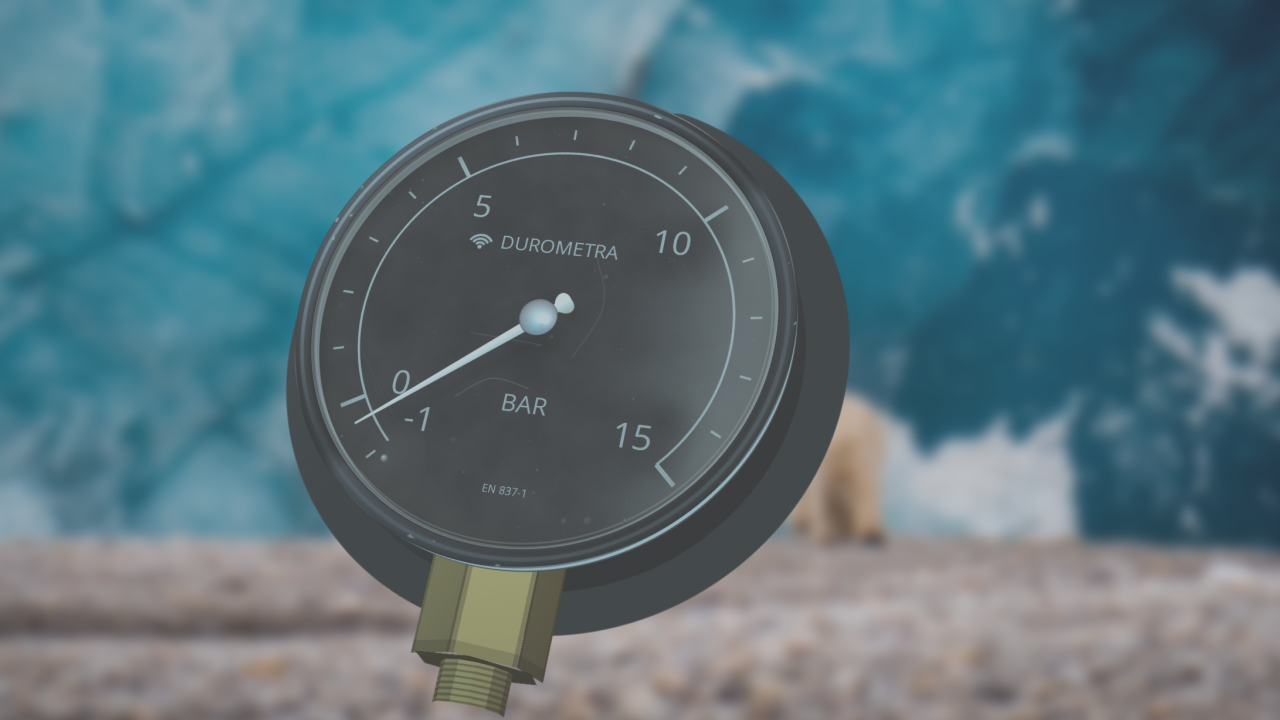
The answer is -0.5 bar
